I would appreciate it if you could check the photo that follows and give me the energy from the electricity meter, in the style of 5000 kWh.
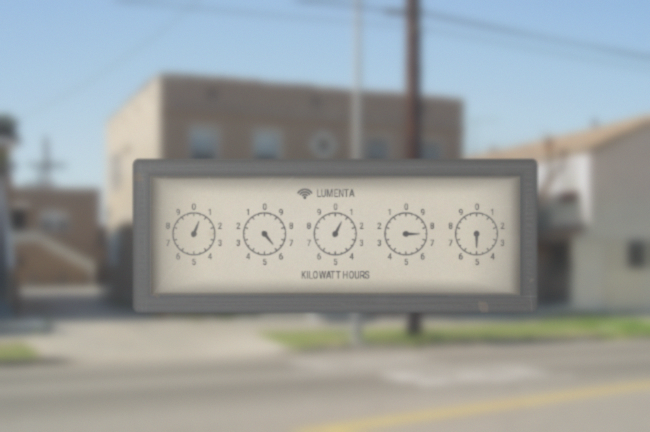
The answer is 6075 kWh
